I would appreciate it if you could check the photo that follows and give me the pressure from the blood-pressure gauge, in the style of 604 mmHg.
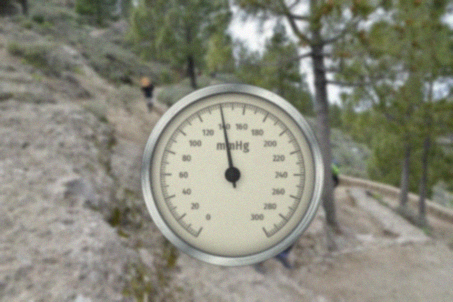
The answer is 140 mmHg
